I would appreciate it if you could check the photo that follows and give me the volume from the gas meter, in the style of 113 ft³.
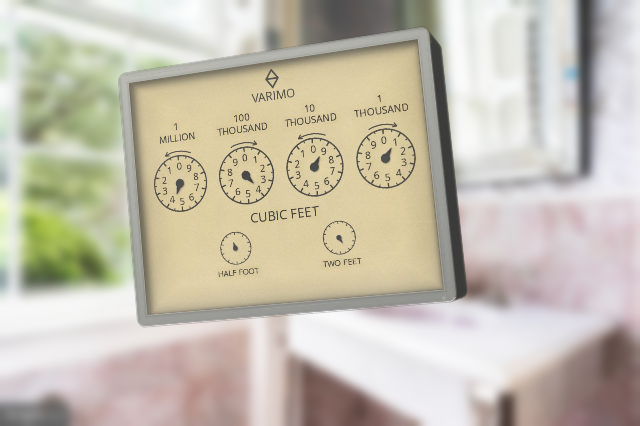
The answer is 439100 ft³
